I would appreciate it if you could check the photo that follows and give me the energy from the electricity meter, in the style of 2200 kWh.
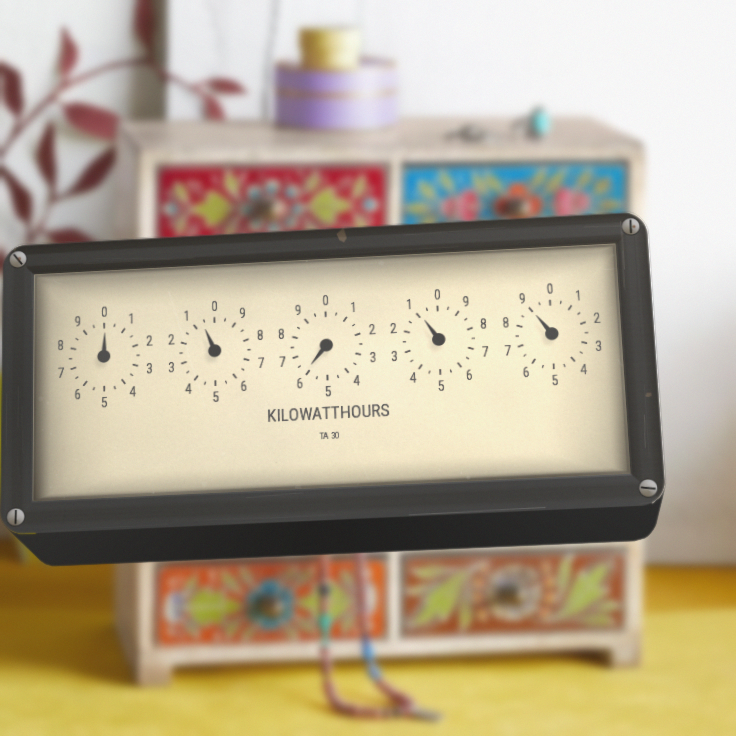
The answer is 609 kWh
